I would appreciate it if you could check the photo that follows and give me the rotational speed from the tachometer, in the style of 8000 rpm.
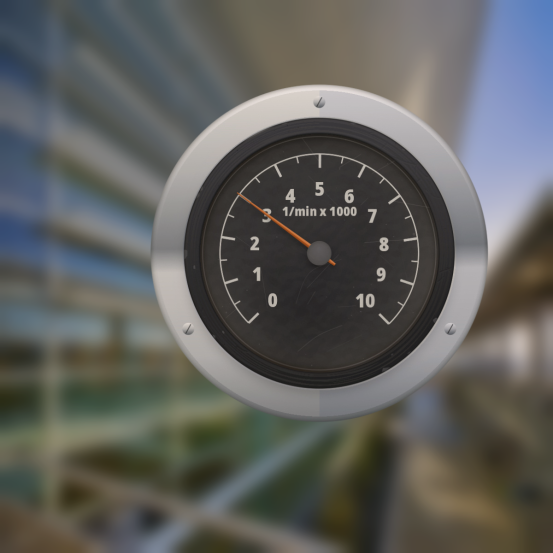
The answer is 3000 rpm
